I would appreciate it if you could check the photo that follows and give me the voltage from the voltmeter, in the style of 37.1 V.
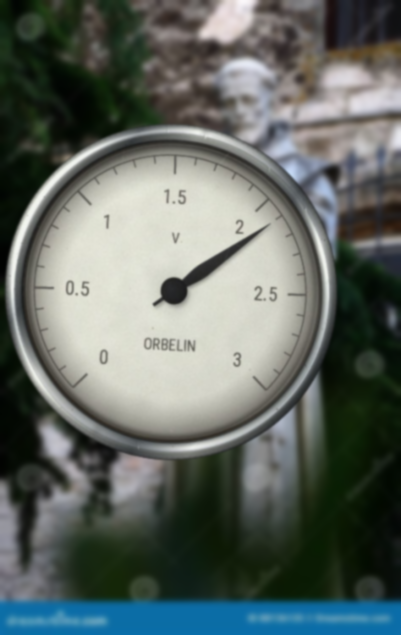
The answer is 2.1 V
